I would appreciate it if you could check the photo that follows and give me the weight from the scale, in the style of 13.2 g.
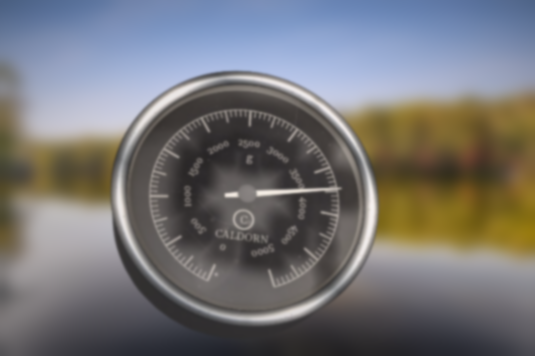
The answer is 3750 g
